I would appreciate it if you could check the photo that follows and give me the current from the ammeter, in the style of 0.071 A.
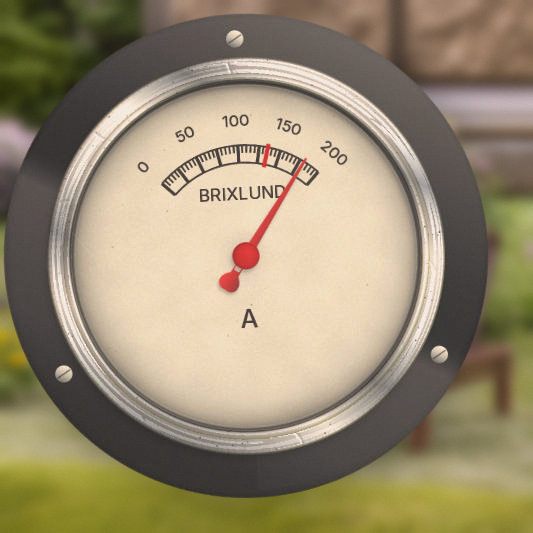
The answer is 180 A
